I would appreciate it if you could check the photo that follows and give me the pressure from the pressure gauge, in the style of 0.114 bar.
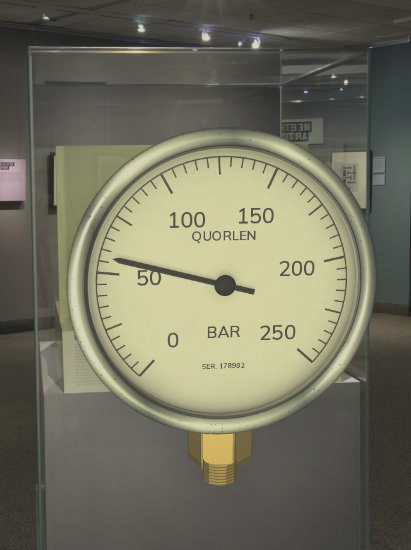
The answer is 57.5 bar
